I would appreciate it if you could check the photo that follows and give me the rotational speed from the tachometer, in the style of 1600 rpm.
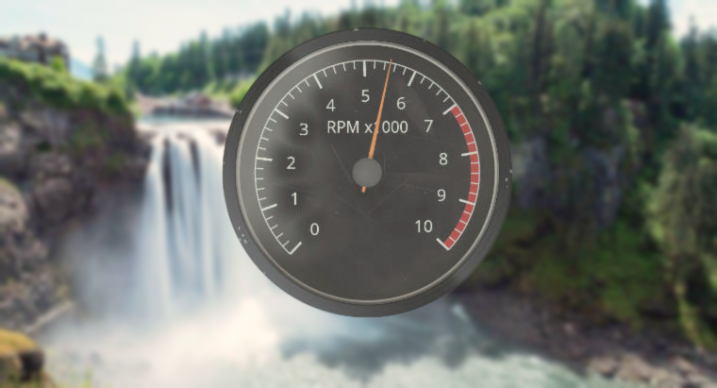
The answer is 5500 rpm
